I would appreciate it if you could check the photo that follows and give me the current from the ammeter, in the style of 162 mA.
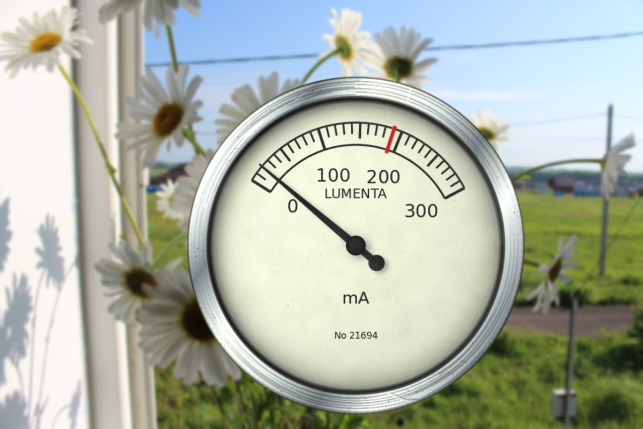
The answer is 20 mA
